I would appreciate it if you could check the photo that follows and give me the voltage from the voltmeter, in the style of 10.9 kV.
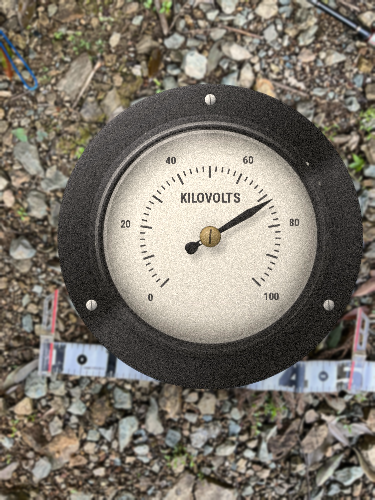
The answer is 72 kV
